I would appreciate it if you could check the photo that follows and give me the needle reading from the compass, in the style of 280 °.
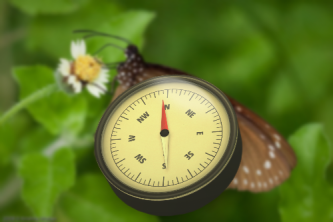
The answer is 355 °
